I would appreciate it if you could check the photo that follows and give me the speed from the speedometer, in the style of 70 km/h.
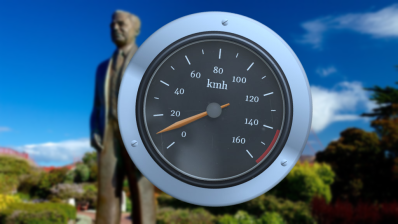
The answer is 10 km/h
